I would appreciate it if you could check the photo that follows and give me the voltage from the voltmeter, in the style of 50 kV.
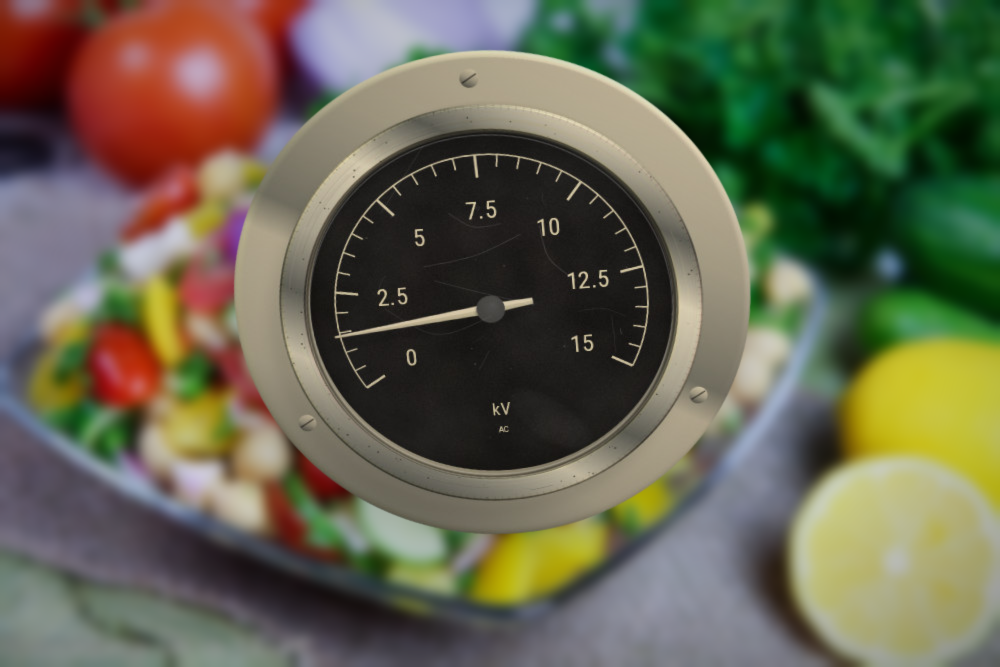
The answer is 1.5 kV
